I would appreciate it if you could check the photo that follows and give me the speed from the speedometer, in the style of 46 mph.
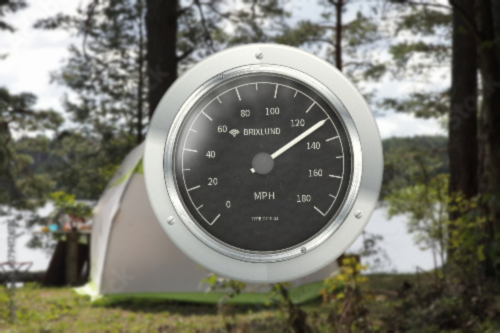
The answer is 130 mph
